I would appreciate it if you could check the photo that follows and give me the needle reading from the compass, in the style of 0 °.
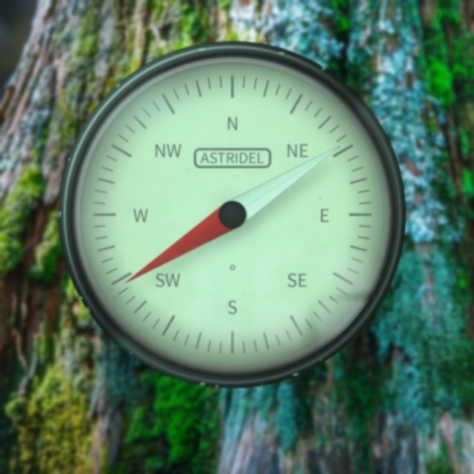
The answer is 237.5 °
